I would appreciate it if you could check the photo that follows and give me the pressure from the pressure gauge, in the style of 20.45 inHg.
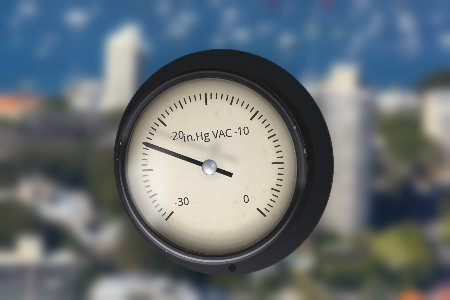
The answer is -22.5 inHg
